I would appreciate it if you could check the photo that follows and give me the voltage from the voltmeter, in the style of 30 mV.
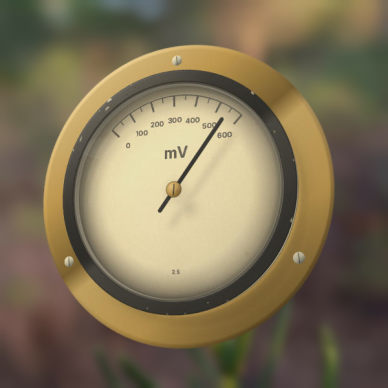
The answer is 550 mV
